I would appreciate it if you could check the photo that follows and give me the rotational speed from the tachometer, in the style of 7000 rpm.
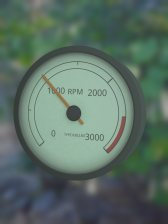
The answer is 1000 rpm
